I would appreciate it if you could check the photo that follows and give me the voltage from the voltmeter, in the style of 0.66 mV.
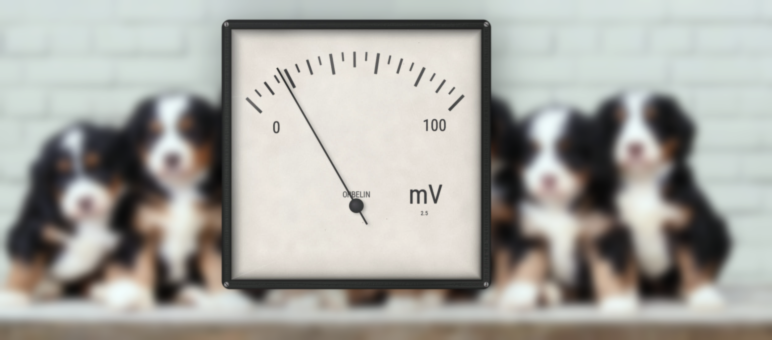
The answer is 17.5 mV
